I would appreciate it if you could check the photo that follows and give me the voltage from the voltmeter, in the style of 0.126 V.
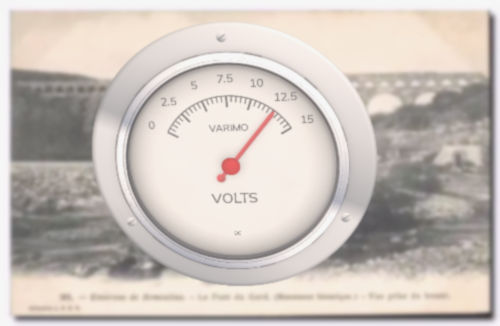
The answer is 12.5 V
